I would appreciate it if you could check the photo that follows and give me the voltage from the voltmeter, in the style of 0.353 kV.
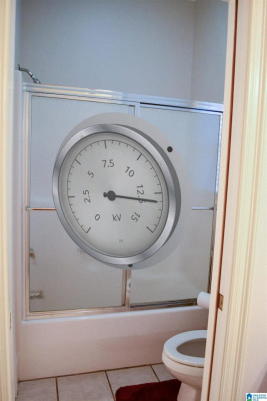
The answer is 13 kV
